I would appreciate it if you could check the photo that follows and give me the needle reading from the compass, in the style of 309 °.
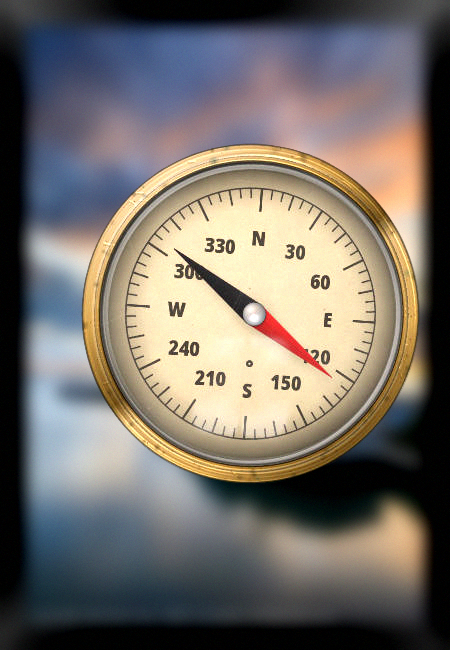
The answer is 125 °
